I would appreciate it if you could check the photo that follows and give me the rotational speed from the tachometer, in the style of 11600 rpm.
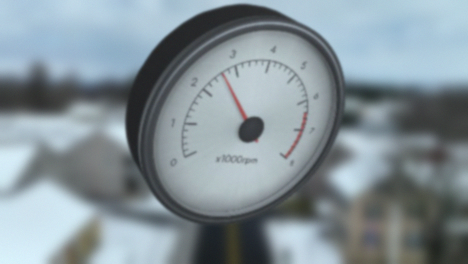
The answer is 2600 rpm
